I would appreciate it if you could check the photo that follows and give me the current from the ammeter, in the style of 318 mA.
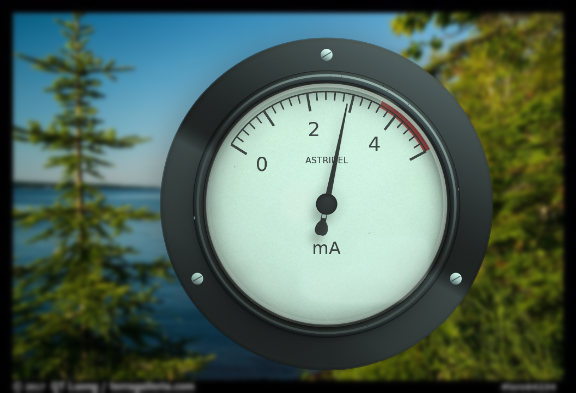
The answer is 2.9 mA
